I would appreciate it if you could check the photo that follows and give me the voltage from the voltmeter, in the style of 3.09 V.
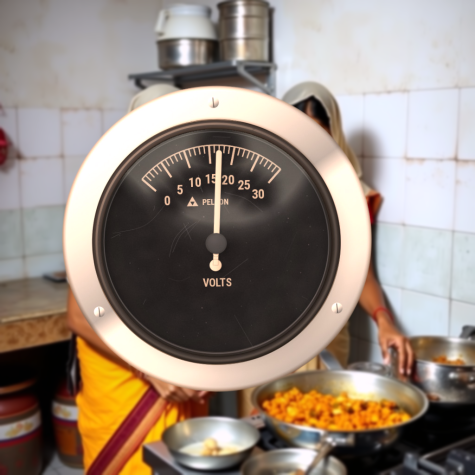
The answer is 17 V
